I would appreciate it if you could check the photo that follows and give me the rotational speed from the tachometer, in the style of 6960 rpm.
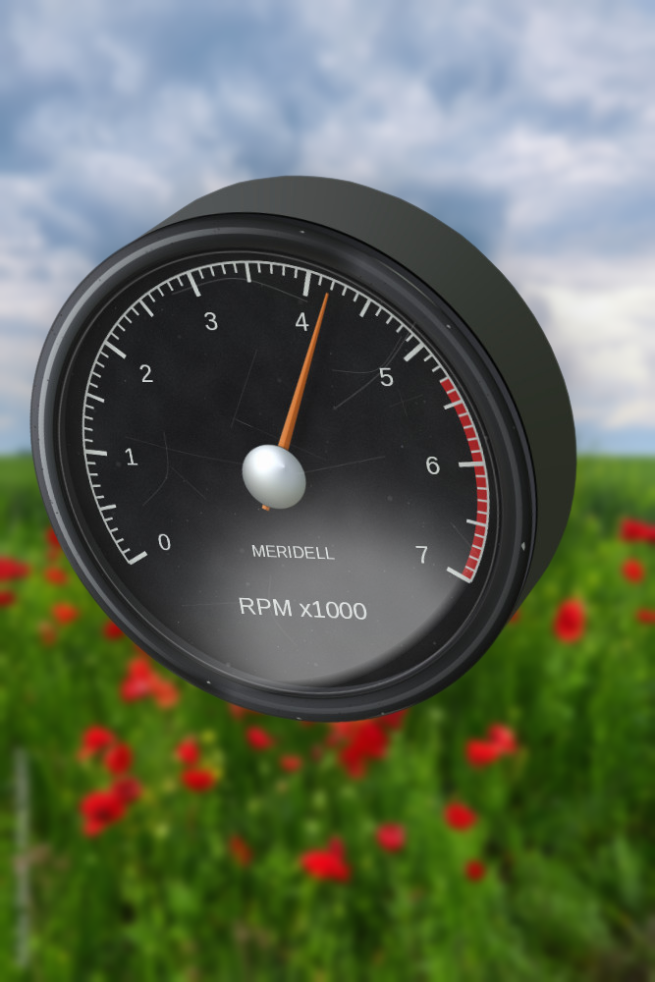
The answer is 4200 rpm
